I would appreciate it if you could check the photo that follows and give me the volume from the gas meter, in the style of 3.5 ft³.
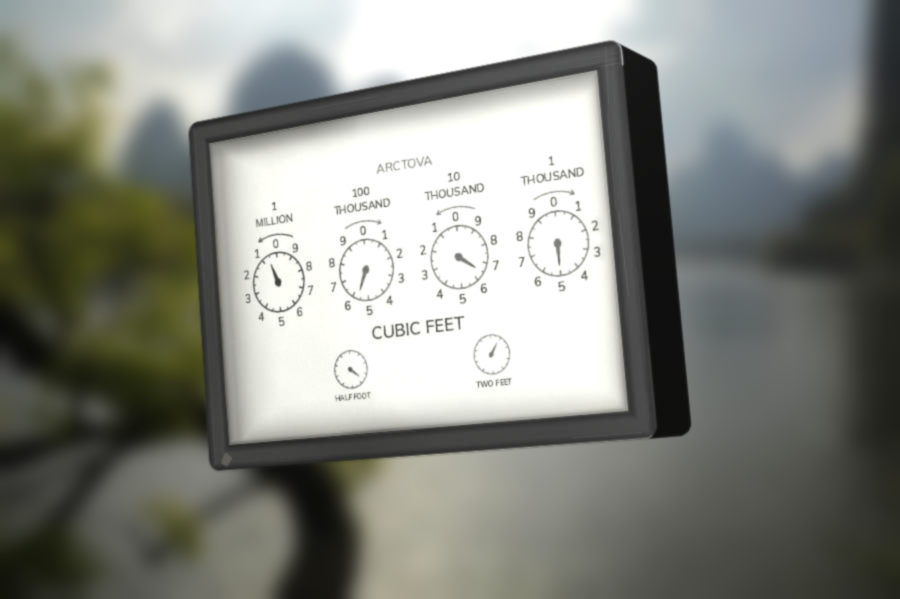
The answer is 56500 ft³
